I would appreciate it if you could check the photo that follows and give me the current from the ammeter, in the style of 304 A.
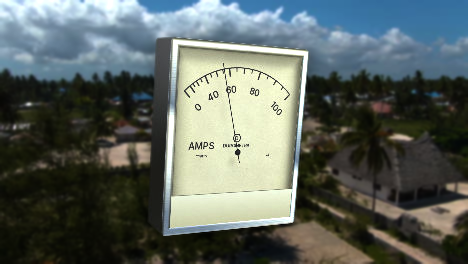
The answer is 55 A
